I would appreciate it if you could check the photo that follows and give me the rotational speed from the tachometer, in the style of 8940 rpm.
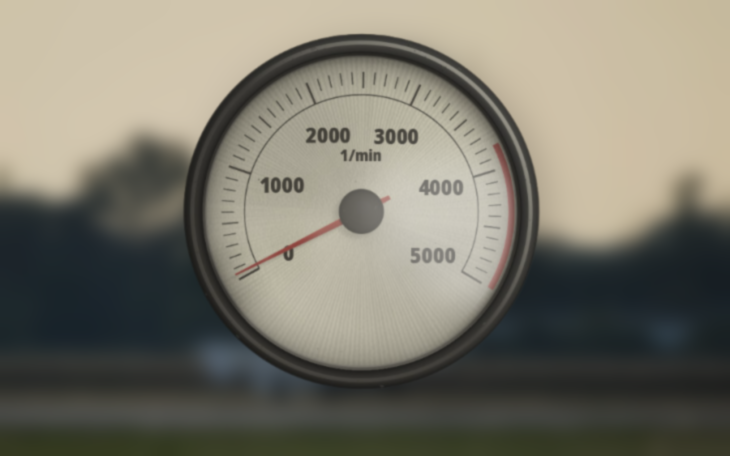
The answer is 50 rpm
